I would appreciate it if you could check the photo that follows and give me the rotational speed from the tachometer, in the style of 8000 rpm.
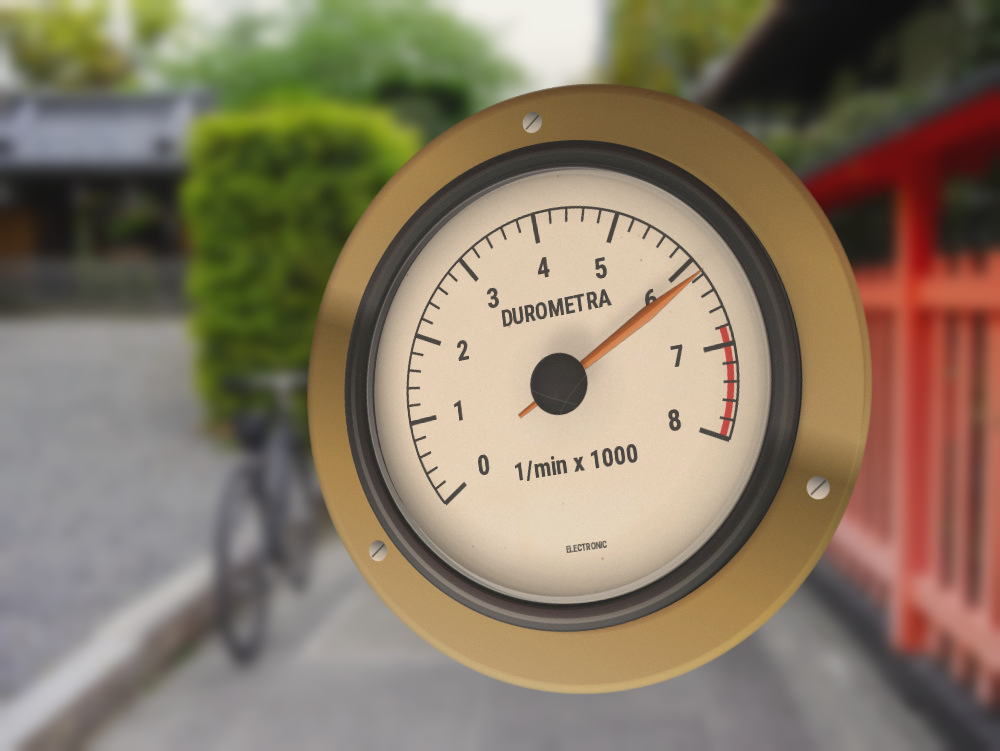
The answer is 6200 rpm
